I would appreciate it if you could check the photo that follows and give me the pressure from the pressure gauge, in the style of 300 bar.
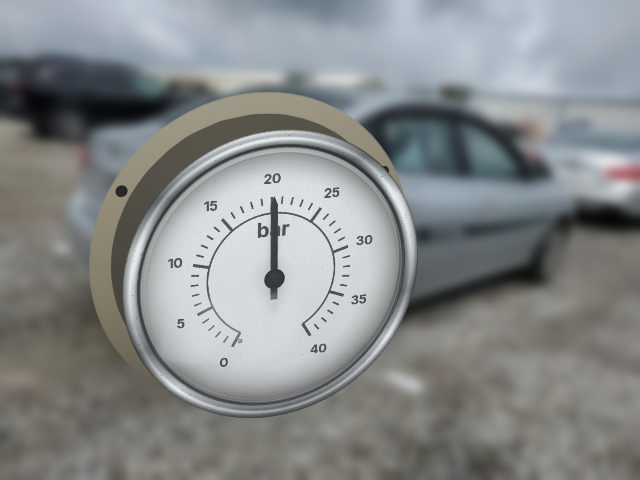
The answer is 20 bar
